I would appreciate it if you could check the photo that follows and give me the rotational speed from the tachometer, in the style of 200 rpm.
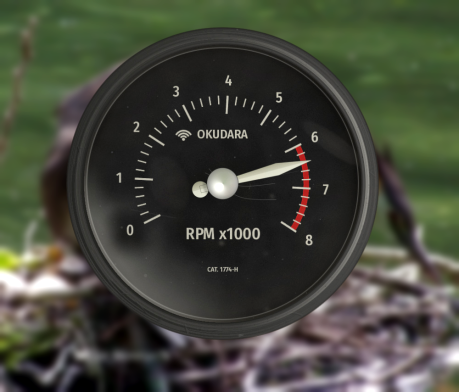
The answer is 6400 rpm
